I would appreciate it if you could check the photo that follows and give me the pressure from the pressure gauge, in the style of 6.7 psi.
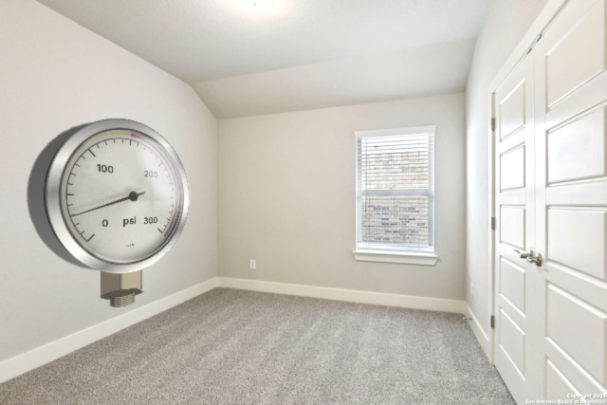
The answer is 30 psi
